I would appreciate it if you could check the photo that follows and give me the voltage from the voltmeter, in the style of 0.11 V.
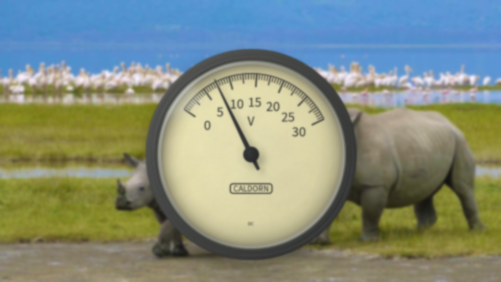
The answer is 7.5 V
